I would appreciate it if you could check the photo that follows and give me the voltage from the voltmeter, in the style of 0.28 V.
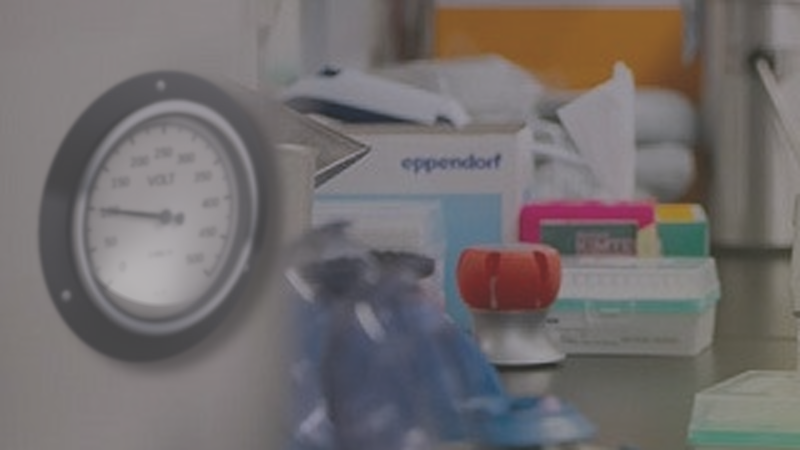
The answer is 100 V
